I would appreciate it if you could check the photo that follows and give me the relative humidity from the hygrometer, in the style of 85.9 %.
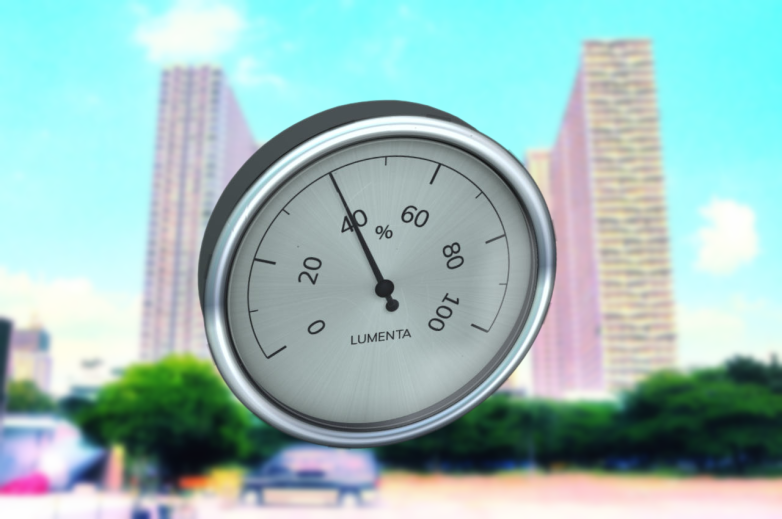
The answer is 40 %
